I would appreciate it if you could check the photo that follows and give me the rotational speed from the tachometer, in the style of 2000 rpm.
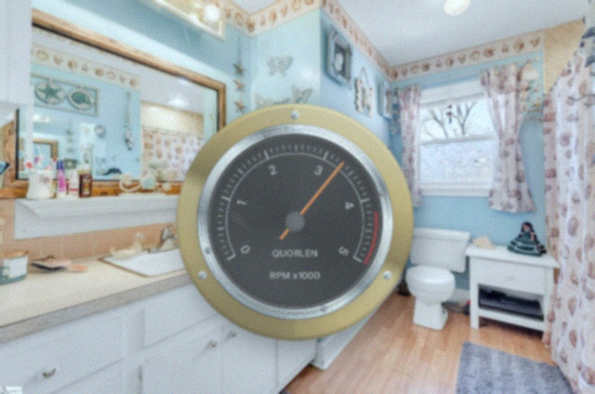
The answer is 3300 rpm
